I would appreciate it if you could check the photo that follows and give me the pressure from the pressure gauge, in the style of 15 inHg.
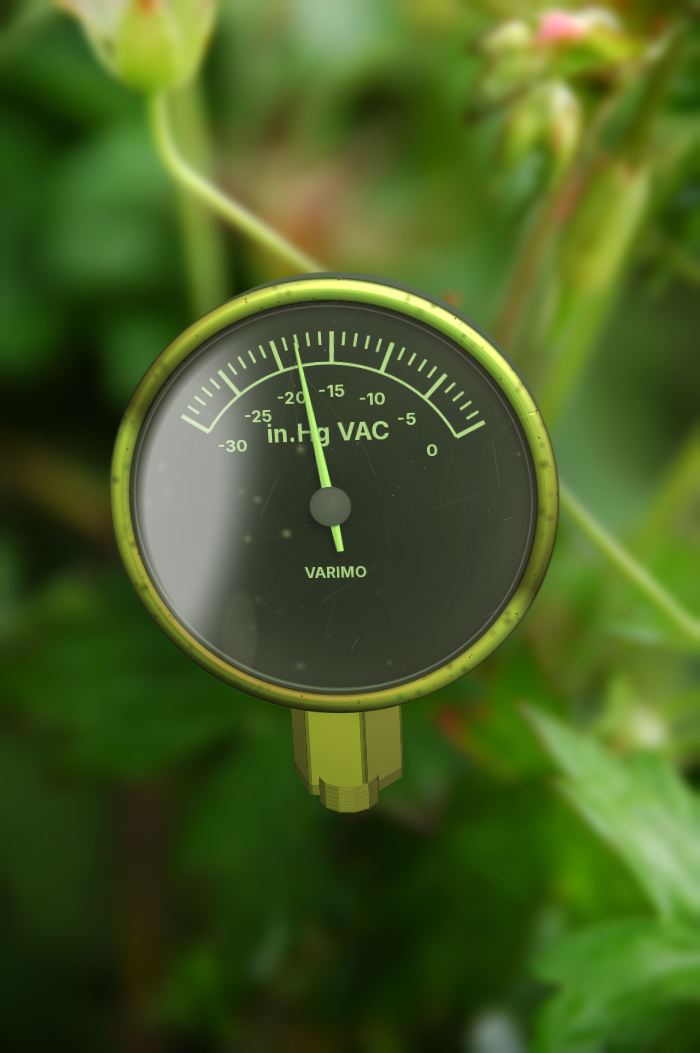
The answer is -18 inHg
